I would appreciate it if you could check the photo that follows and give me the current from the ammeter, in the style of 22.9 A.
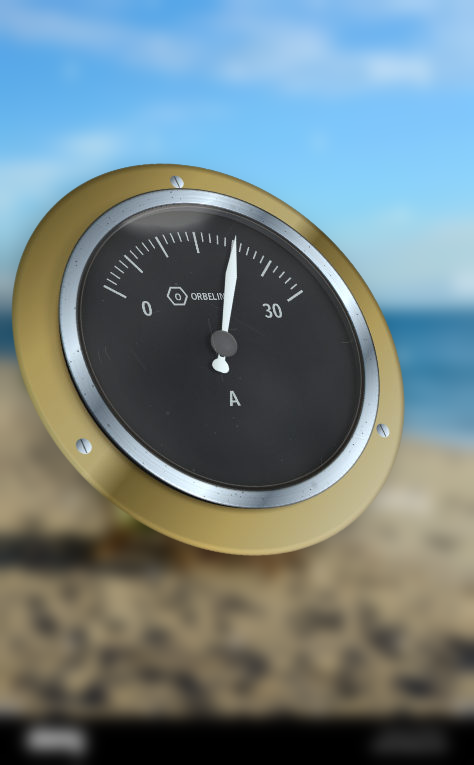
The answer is 20 A
